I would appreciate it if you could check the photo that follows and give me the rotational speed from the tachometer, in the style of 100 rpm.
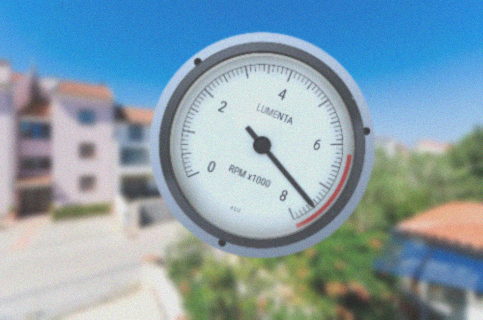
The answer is 7500 rpm
